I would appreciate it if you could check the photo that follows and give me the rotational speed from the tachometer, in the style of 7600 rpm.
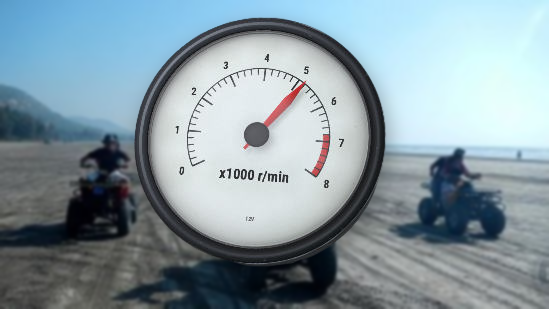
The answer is 5200 rpm
